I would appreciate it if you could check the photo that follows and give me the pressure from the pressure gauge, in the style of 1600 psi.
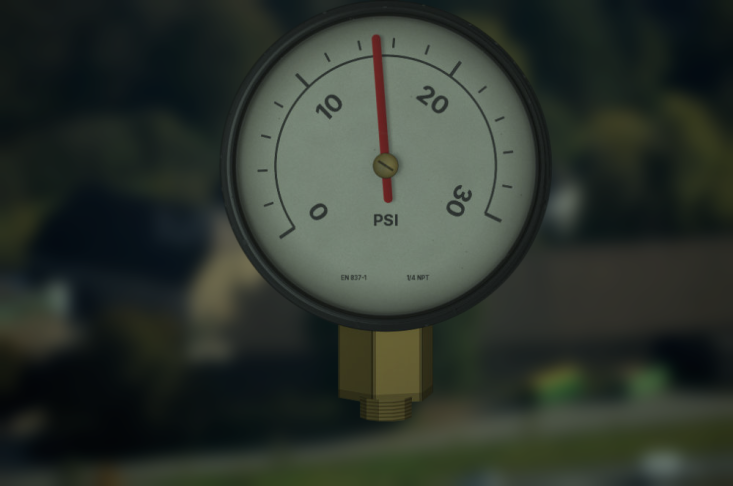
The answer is 15 psi
